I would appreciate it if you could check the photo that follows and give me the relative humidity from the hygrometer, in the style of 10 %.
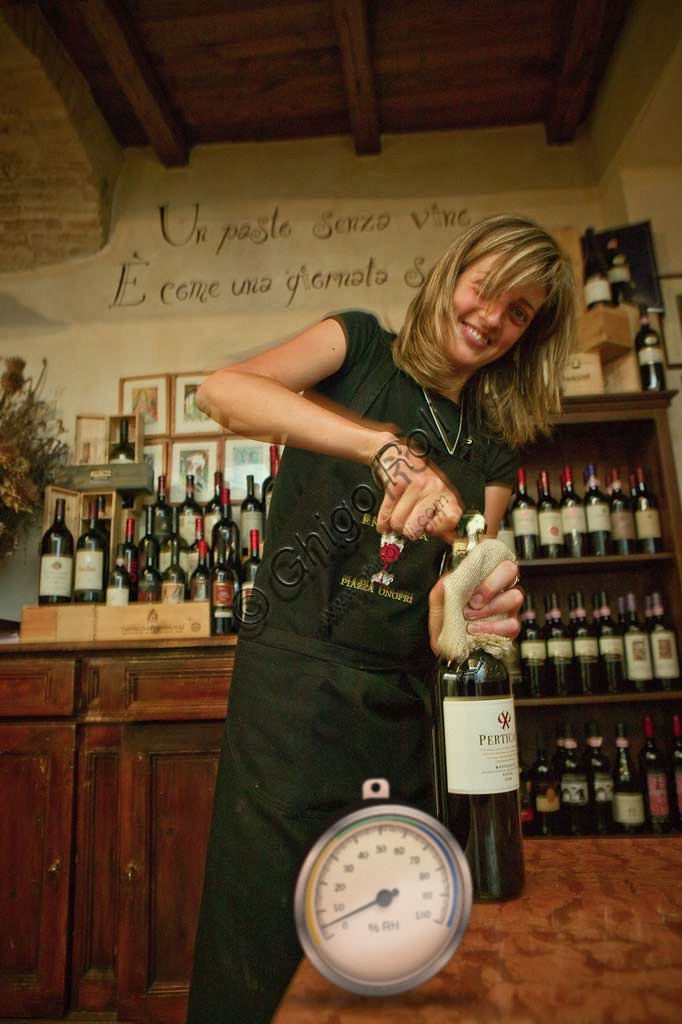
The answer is 5 %
